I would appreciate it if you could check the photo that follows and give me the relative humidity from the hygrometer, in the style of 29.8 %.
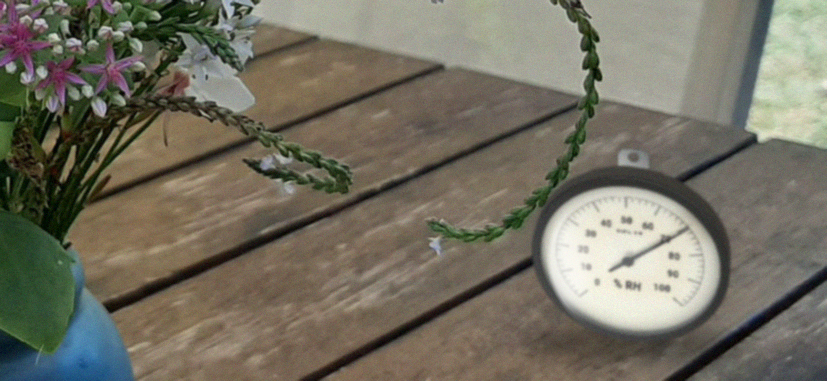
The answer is 70 %
